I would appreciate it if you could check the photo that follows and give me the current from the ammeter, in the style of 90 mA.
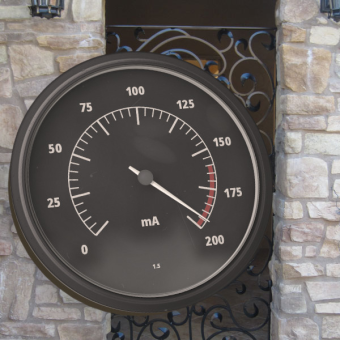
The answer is 195 mA
